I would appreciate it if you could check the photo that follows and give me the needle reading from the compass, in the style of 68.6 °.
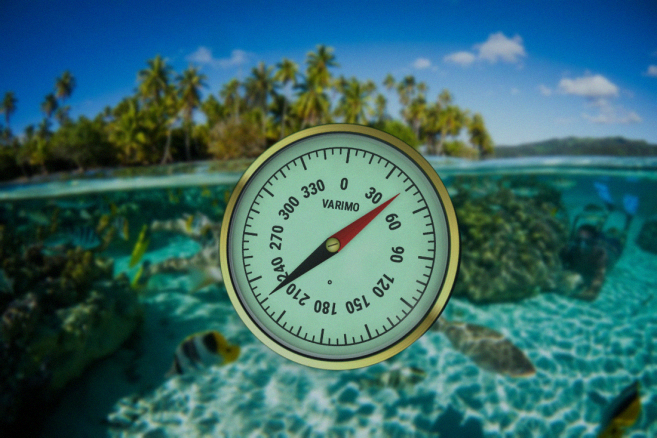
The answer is 45 °
